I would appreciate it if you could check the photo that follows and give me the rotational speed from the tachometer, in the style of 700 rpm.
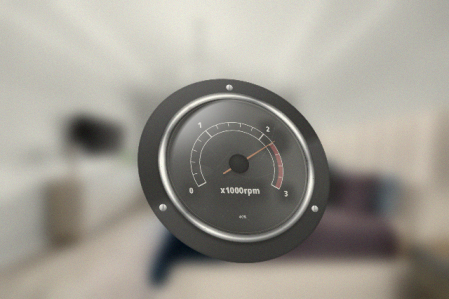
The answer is 2200 rpm
